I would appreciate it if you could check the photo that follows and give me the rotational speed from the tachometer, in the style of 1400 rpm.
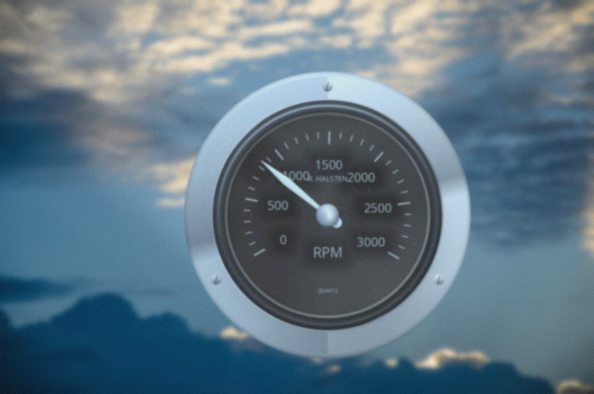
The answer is 850 rpm
